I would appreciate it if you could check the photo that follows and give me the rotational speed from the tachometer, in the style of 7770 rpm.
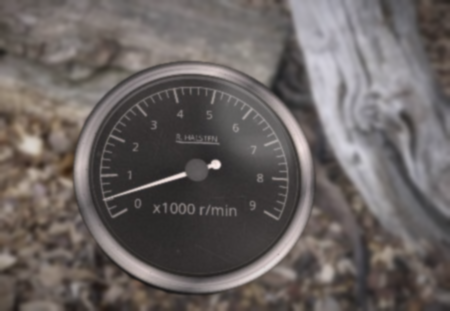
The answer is 400 rpm
